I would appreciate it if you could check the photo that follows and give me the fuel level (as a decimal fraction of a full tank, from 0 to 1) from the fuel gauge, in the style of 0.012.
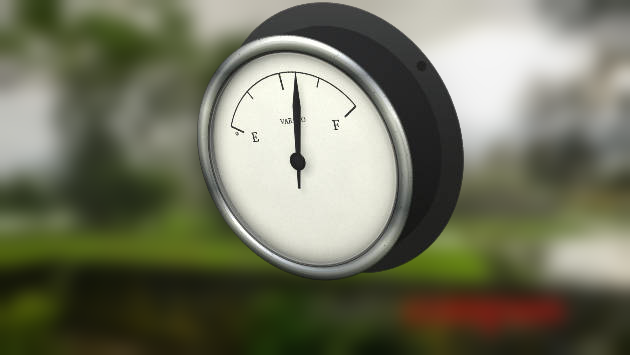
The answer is 0.625
